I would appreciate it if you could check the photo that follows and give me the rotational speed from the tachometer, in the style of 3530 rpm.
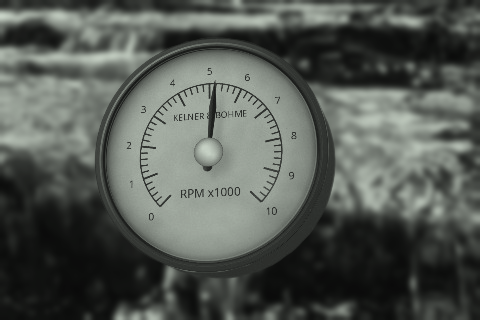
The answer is 5200 rpm
